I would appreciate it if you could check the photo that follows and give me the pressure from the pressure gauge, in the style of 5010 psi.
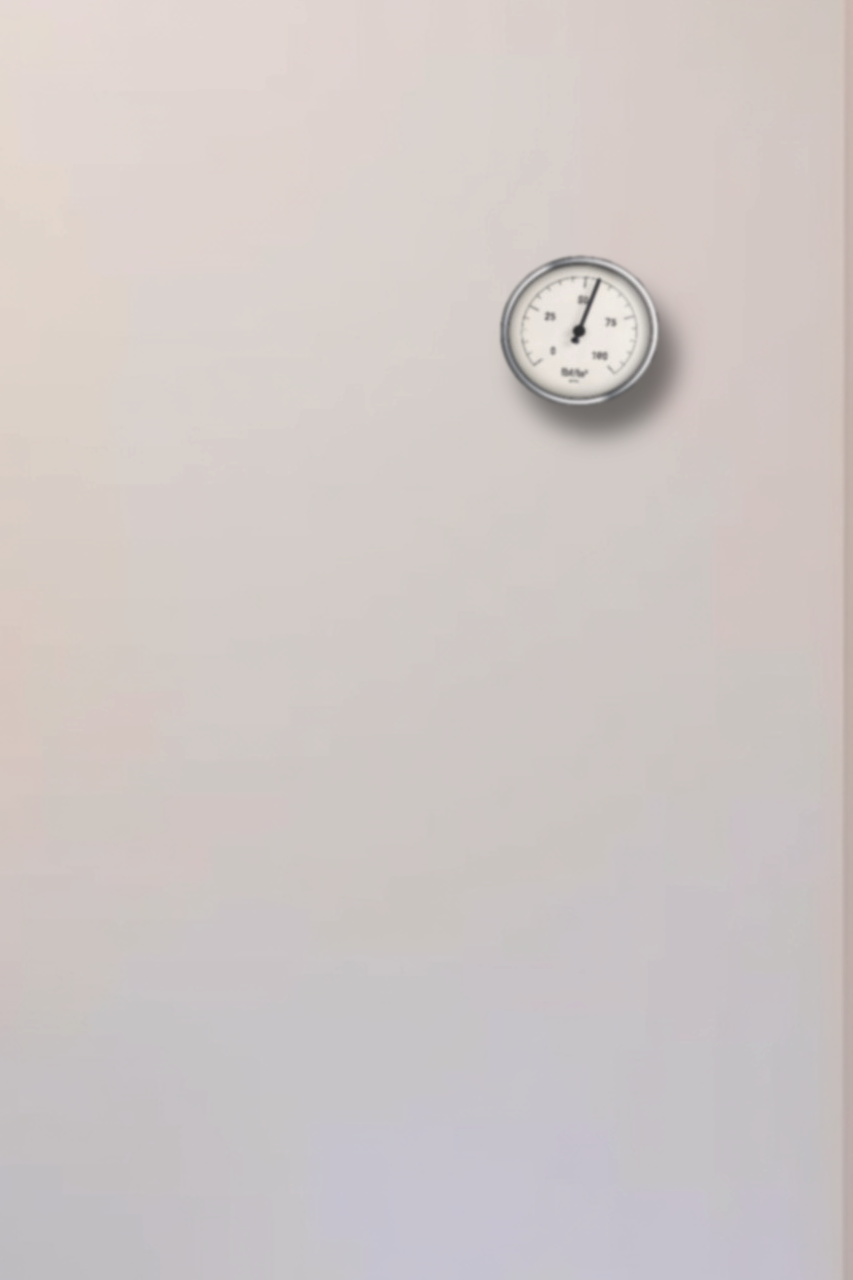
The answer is 55 psi
